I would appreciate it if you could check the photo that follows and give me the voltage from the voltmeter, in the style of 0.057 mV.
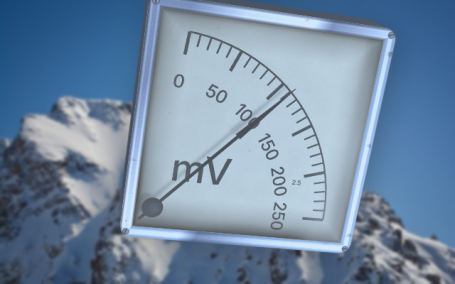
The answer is 110 mV
